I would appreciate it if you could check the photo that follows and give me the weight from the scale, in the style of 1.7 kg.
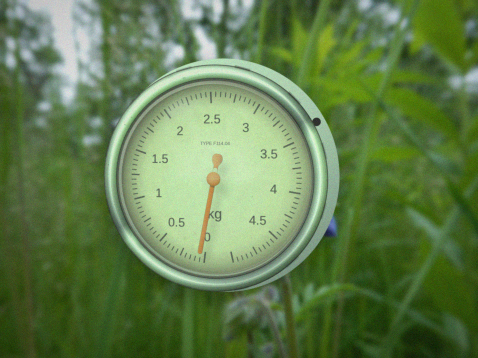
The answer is 0.05 kg
